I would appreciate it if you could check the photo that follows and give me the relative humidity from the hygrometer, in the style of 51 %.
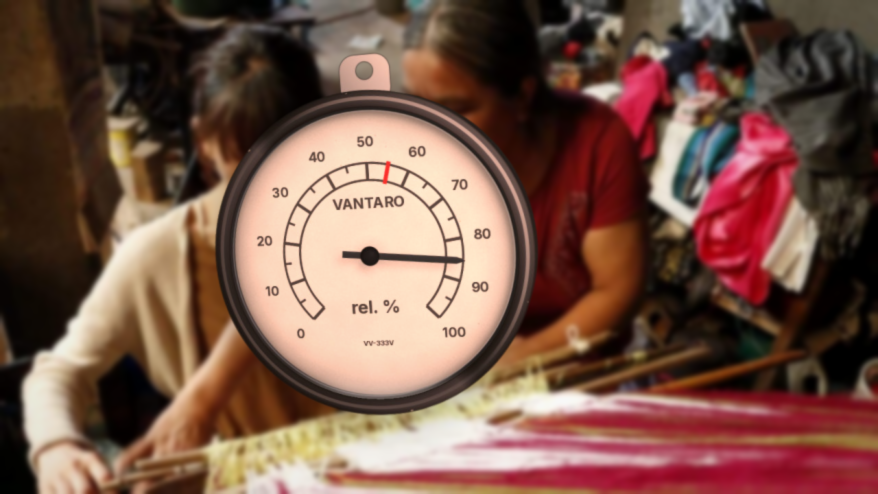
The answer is 85 %
